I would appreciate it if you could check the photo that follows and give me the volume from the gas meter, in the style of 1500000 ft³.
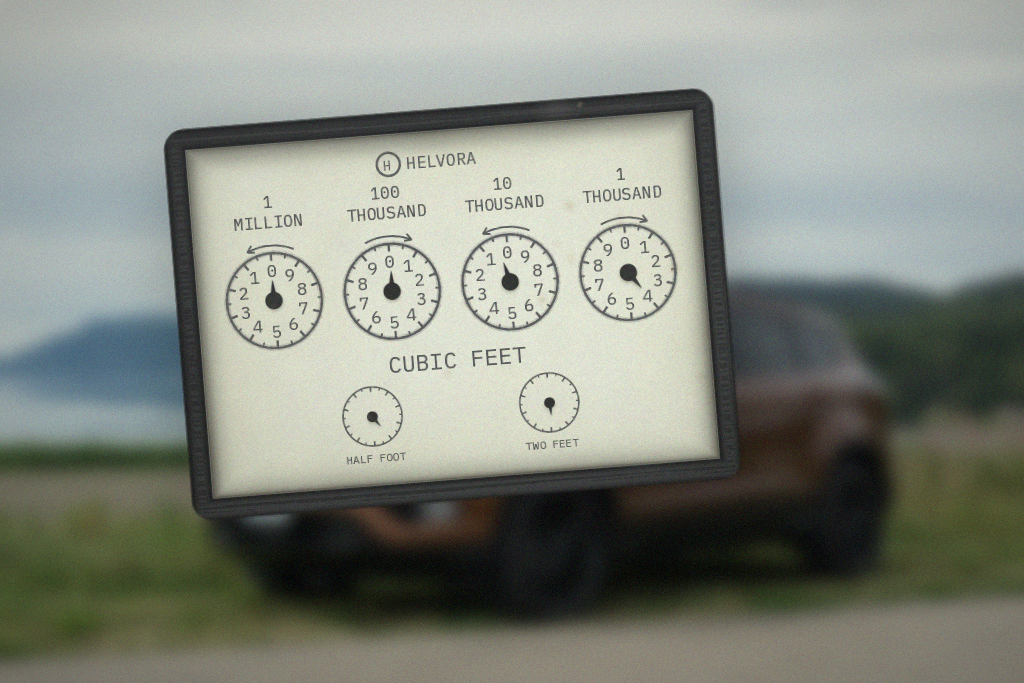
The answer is 400 ft³
